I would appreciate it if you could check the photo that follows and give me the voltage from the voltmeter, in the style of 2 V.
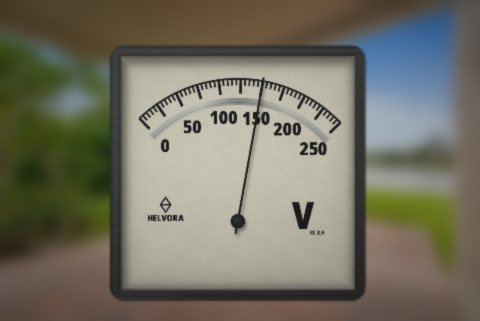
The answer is 150 V
